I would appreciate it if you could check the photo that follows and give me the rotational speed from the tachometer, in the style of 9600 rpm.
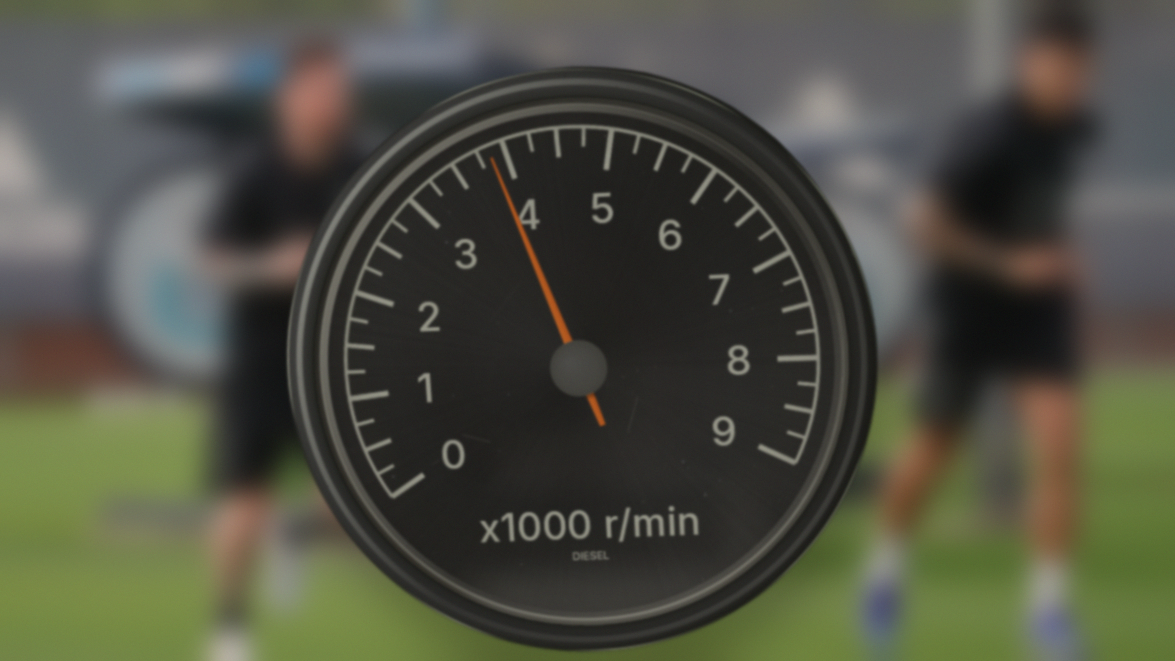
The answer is 3875 rpm
